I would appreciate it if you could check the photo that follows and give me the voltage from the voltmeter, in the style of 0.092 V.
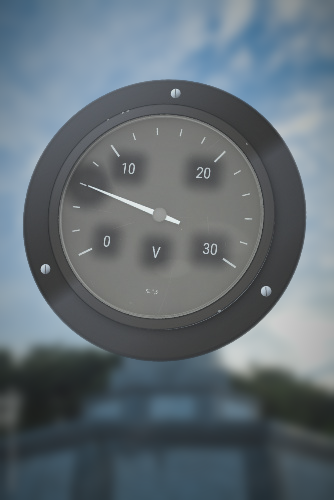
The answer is 6 V
